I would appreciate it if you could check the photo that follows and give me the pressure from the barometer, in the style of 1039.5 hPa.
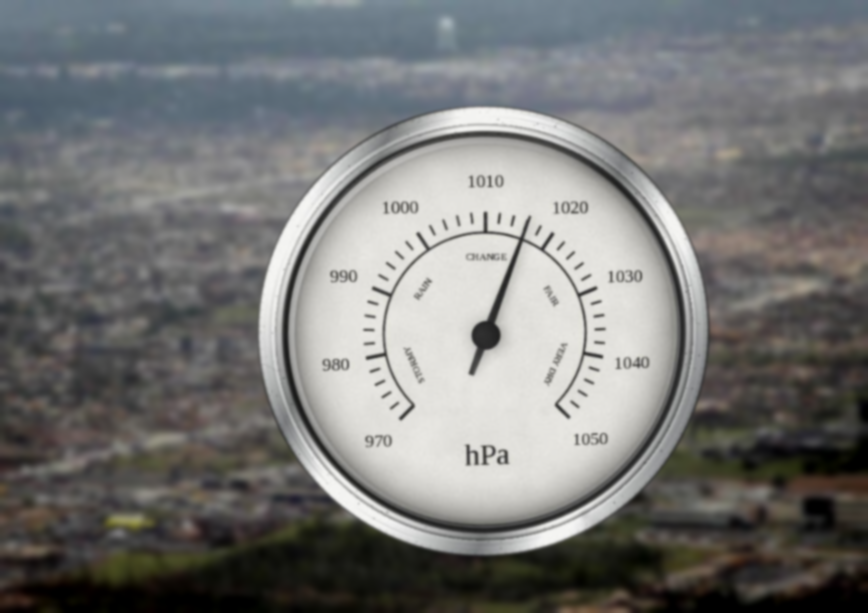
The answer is 1016 hPa
